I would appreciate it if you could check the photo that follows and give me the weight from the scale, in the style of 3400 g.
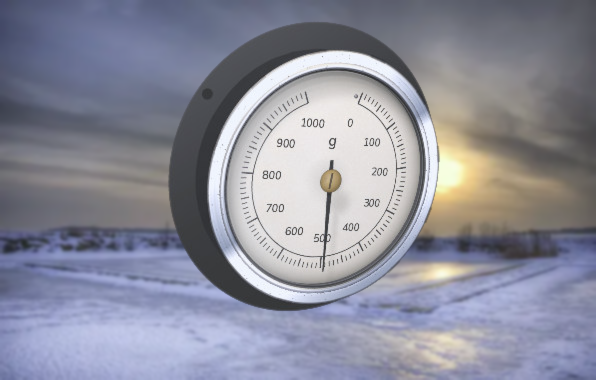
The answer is 500 g
